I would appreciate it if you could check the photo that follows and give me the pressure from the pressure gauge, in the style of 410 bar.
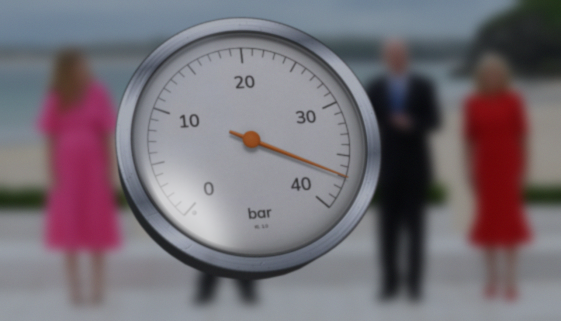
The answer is 37 bar
